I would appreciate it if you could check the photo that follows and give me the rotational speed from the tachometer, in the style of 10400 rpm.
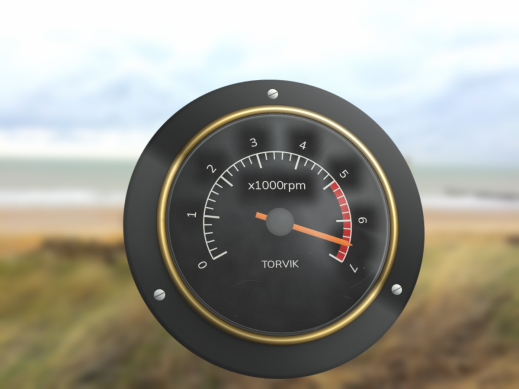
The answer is 6600 rpm
